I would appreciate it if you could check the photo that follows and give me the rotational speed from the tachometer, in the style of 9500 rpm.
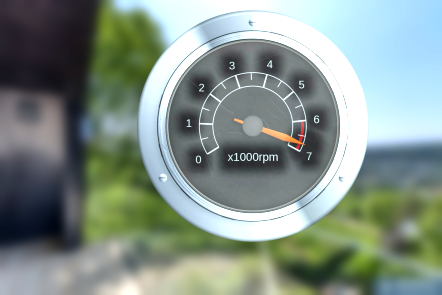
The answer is 6750 rpm
